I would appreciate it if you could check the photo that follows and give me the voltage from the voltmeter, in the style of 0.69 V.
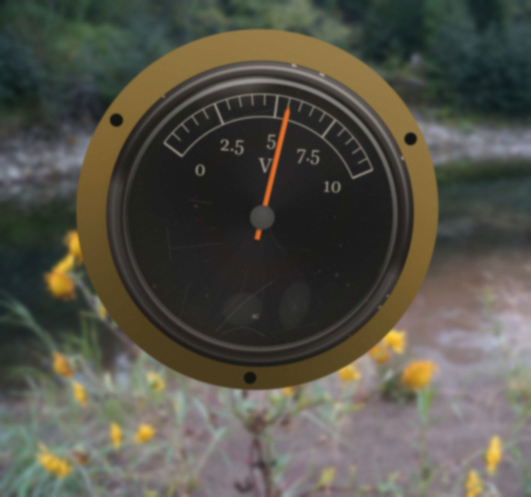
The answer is 5.5 V
